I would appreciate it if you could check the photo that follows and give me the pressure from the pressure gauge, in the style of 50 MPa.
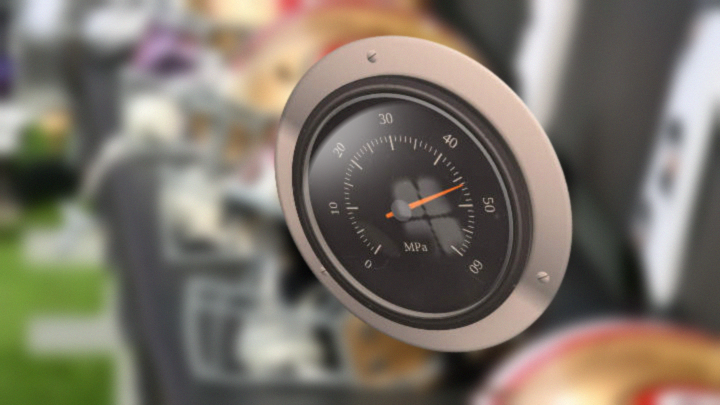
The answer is 46 MPa
